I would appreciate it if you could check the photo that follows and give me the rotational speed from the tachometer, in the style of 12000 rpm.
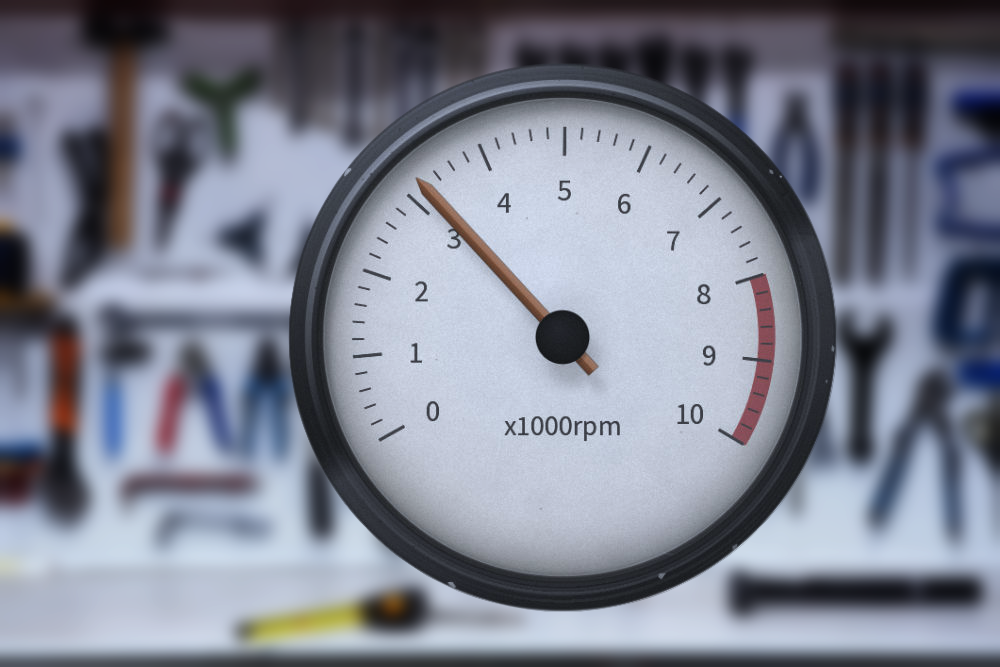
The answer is 3200 rpm
